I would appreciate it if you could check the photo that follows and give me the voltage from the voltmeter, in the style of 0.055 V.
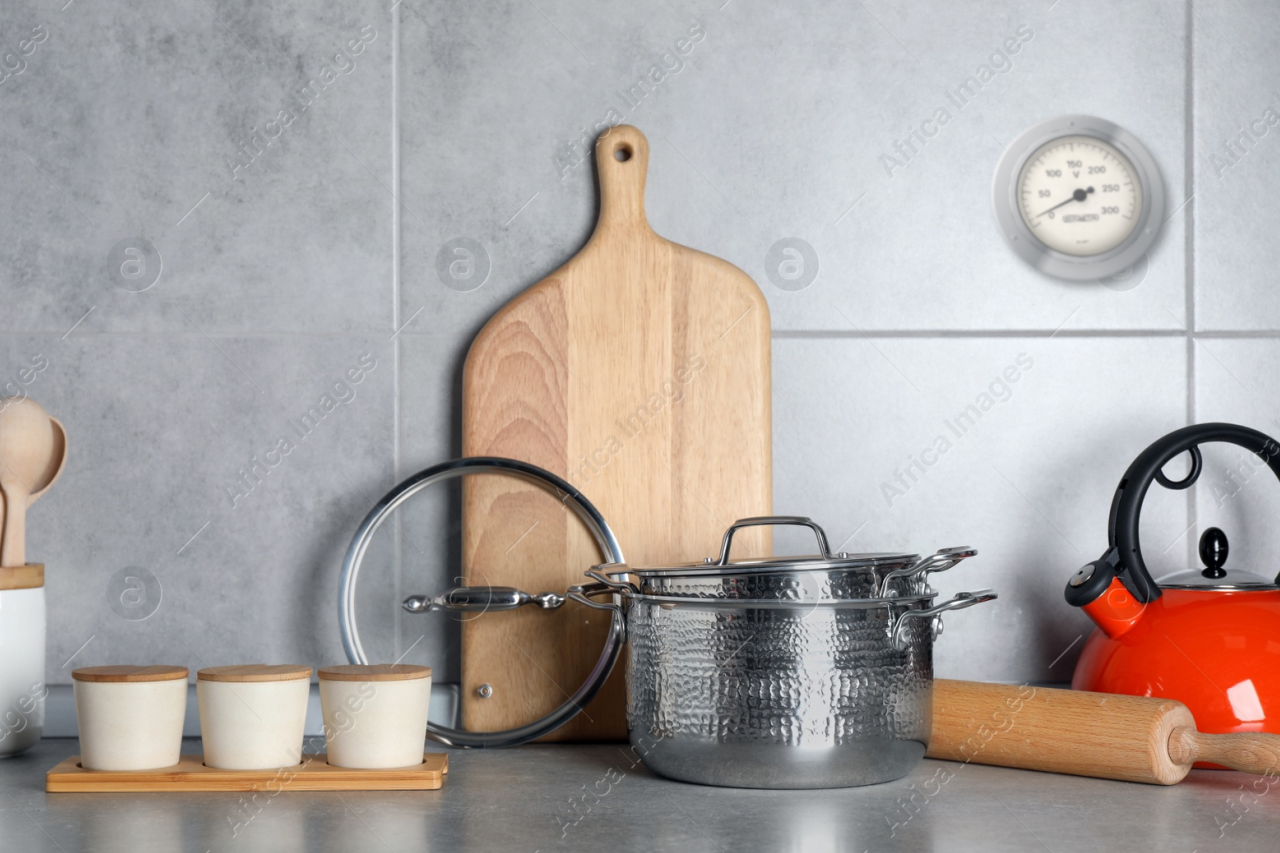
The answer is 10 V
